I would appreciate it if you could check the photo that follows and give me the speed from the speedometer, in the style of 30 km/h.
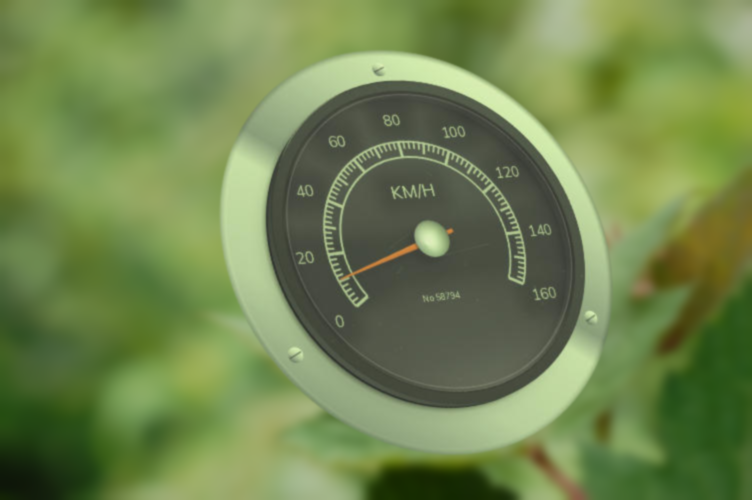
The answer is 10 km/h
